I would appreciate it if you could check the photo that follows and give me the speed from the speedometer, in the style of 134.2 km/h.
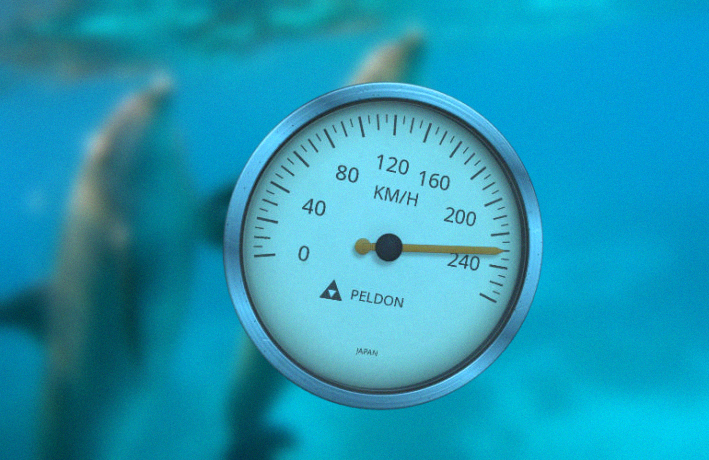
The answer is 230 km/h
